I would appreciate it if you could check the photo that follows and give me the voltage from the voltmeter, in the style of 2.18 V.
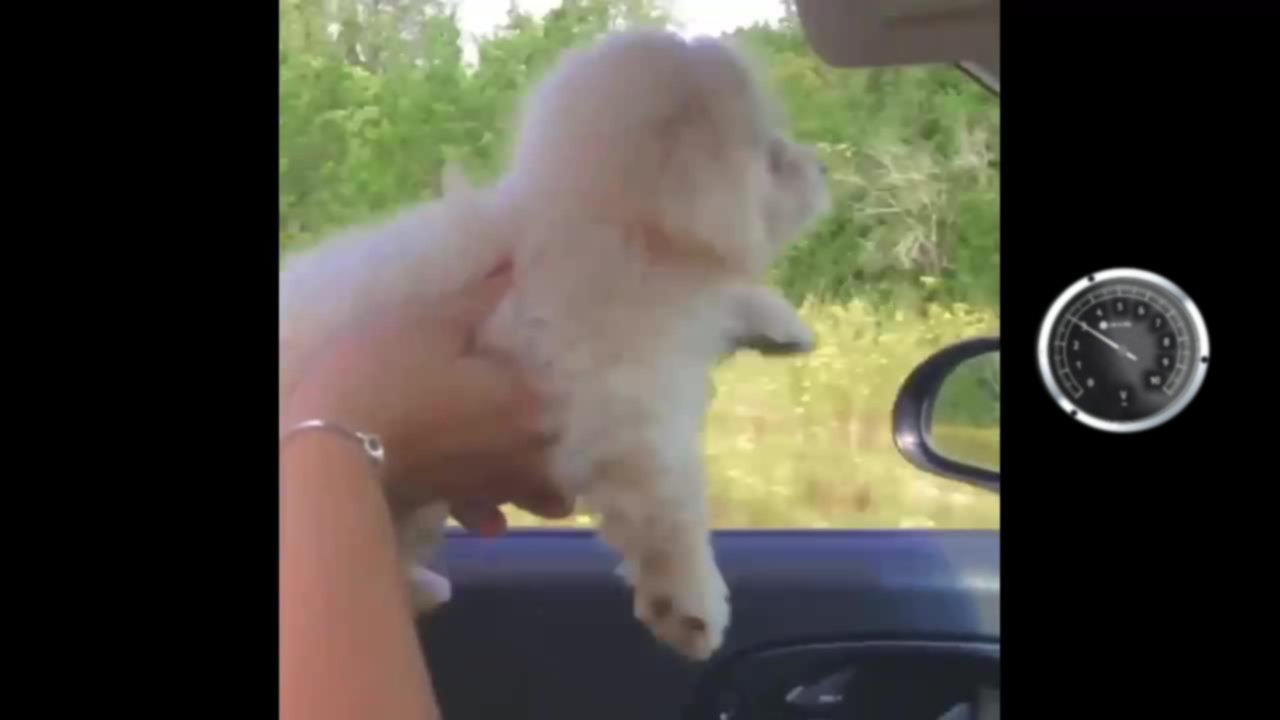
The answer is 3 V
